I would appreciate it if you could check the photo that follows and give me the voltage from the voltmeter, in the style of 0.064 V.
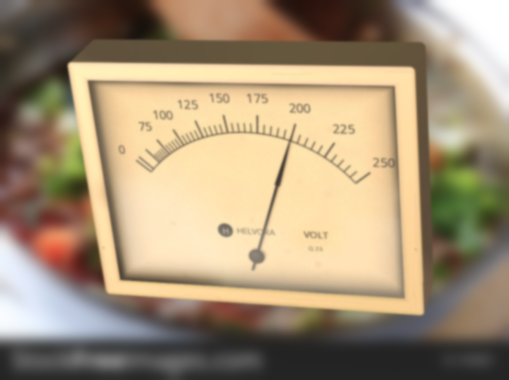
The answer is 200 V
